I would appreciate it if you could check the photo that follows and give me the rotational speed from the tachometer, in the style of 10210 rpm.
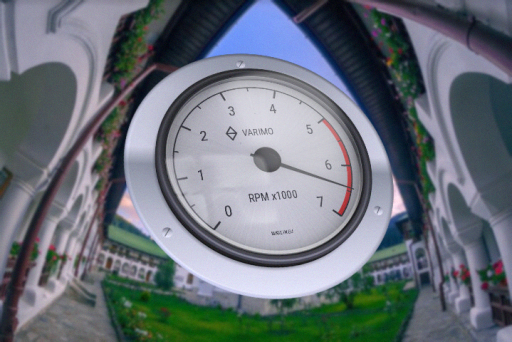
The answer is 6500 rpm
